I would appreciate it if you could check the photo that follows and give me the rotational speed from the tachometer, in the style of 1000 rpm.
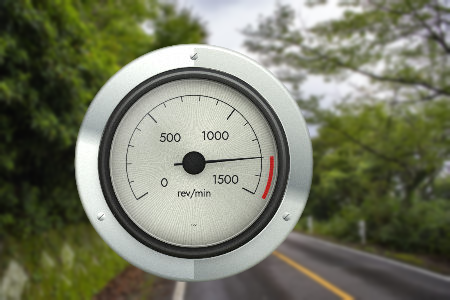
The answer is 1300 rpm
